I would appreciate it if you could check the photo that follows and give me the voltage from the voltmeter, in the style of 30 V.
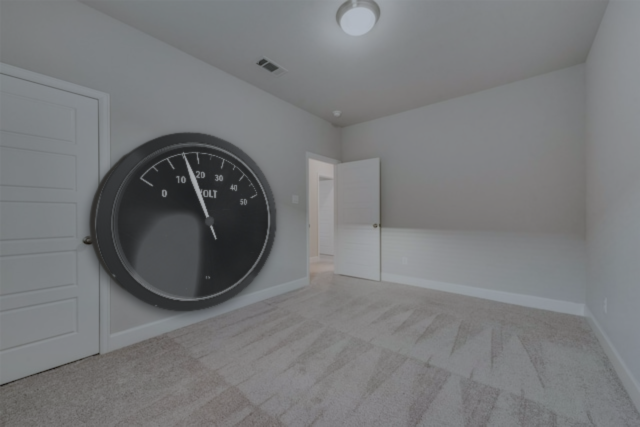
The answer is 15 V
